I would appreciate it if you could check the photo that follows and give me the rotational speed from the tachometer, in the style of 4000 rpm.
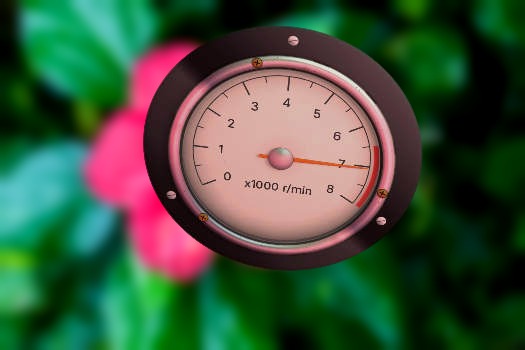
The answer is 7000 rpm
